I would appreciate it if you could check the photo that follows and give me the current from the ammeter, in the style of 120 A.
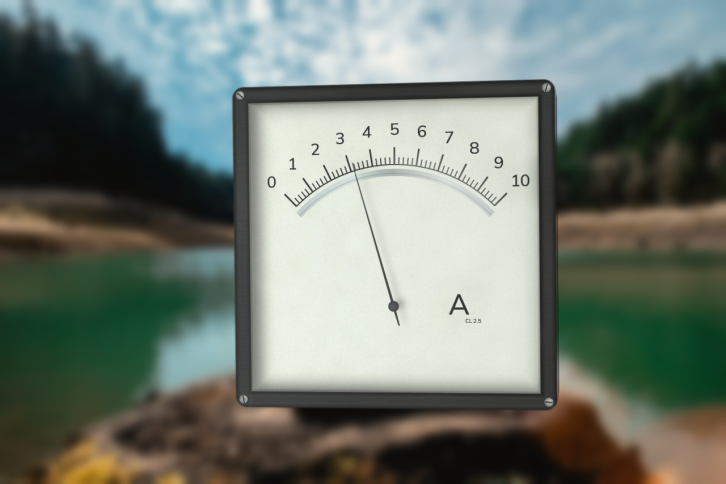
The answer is 3.2 A
